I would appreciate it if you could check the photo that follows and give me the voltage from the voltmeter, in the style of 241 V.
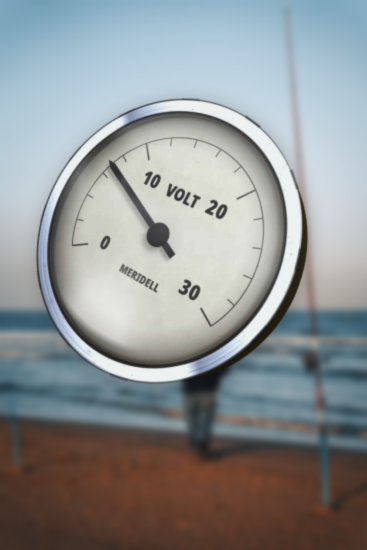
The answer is 7 V
